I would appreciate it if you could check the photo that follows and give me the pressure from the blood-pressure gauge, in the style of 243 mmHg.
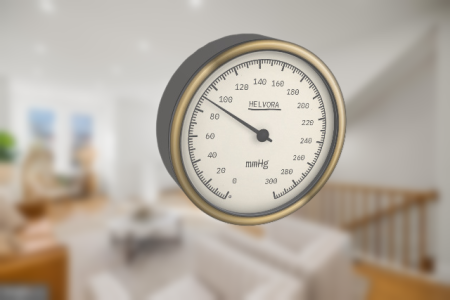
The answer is 90 mmHg
